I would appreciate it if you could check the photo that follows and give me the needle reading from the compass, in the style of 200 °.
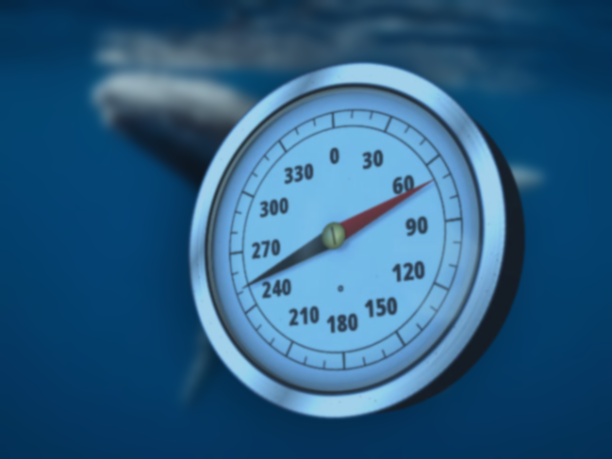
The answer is 70 °
